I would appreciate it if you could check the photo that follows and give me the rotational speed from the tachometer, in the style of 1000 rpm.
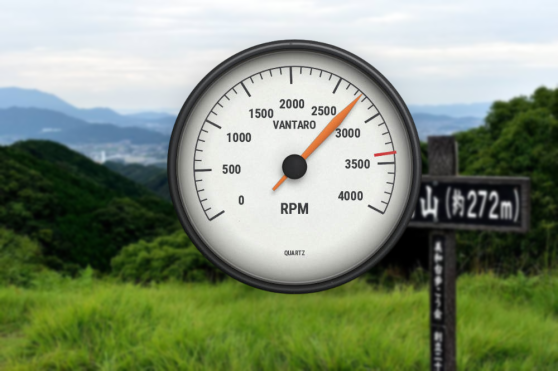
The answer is 2750 rpm
